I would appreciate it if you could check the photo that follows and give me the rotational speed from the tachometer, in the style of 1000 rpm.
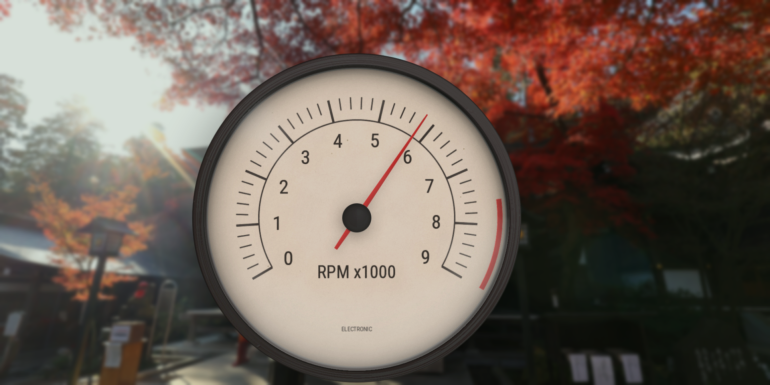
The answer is 5800 rpm
